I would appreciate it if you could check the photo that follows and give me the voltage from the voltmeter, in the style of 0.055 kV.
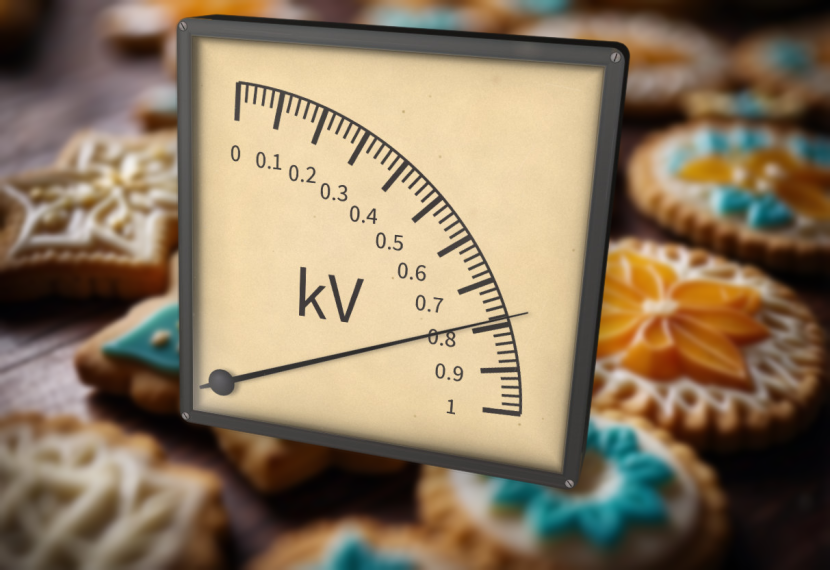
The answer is 0.78 kV
